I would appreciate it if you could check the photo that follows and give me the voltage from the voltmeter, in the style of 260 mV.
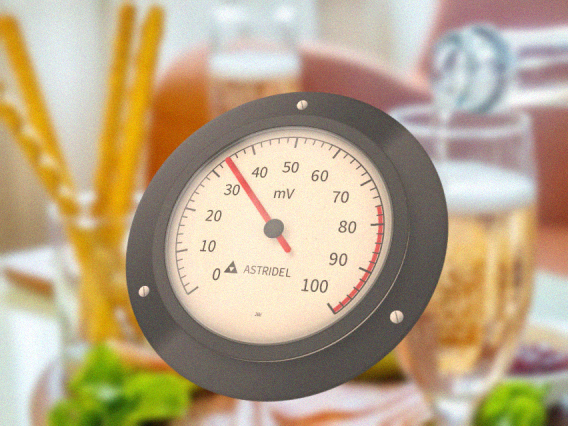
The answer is 34 mV
